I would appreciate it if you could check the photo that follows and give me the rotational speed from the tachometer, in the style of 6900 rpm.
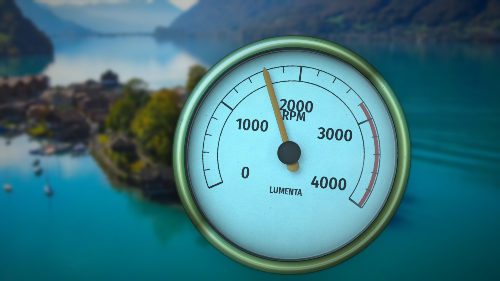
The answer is 1600 rpm
